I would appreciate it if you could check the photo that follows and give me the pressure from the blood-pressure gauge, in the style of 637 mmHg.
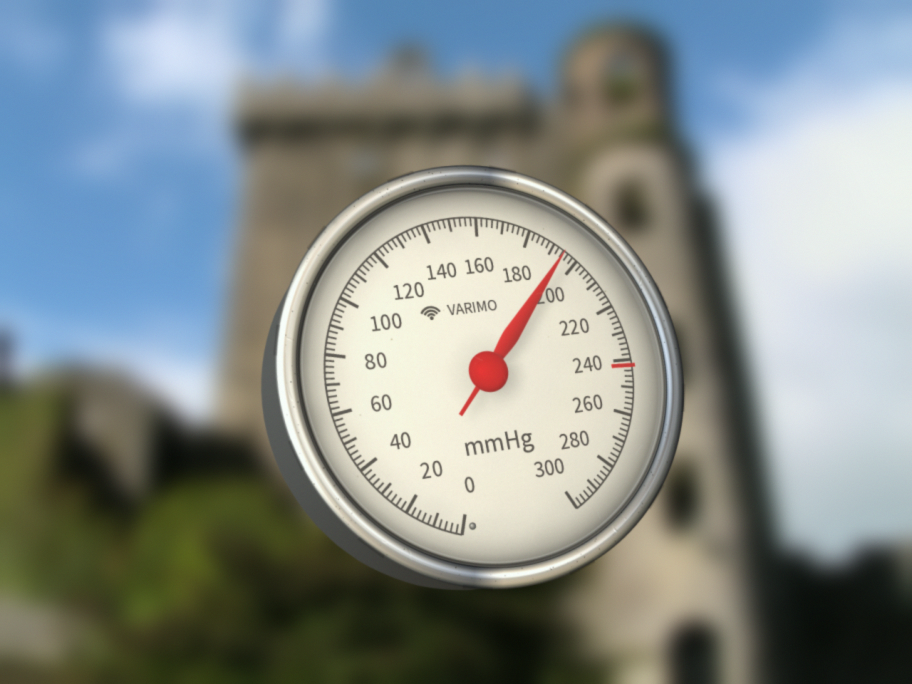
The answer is 194 mmHg
